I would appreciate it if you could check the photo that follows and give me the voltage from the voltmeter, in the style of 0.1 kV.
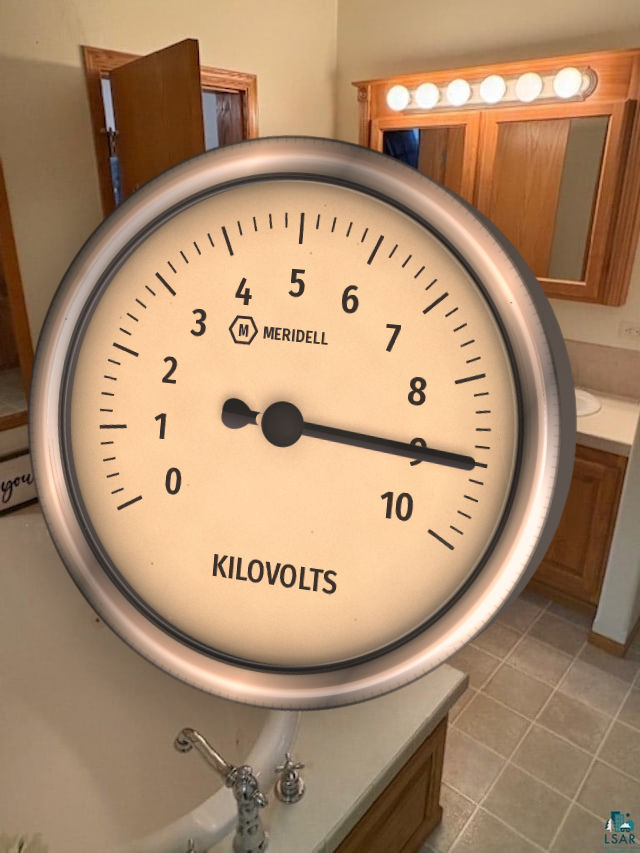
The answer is 9 kV
